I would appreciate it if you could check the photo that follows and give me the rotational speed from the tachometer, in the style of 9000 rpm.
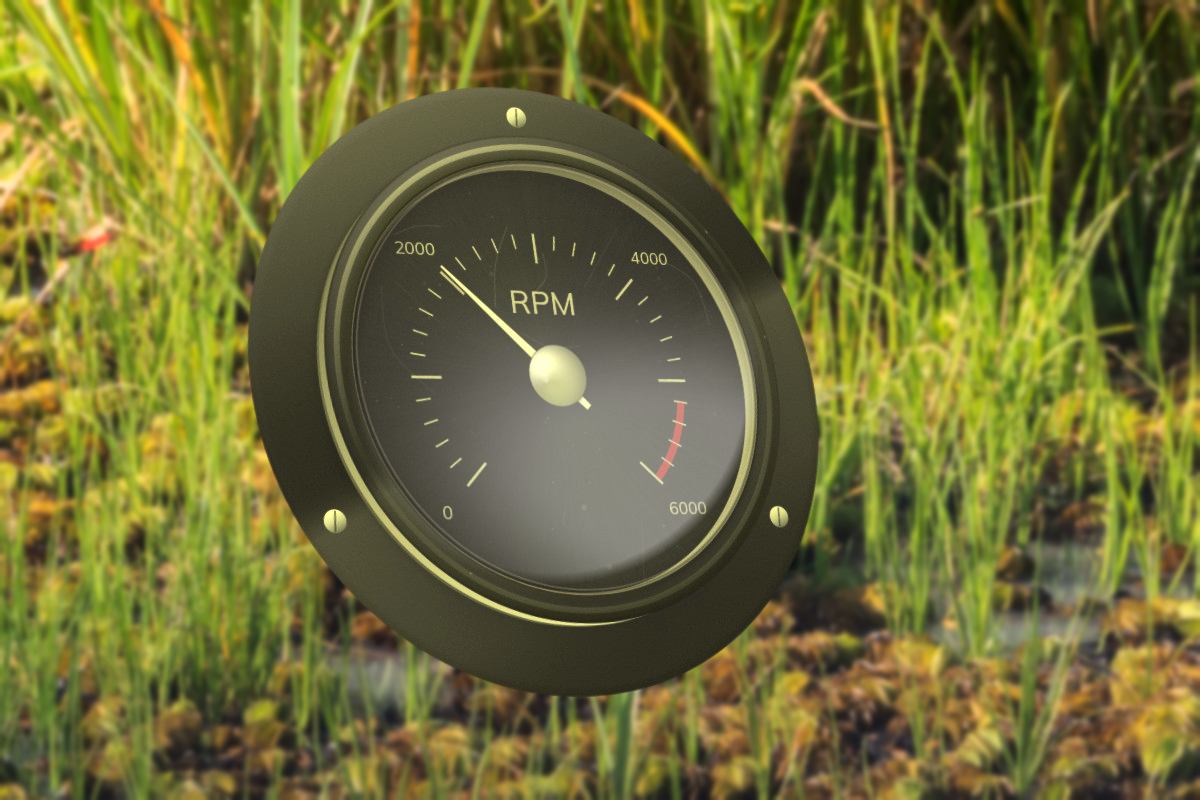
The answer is 2000 rpm
